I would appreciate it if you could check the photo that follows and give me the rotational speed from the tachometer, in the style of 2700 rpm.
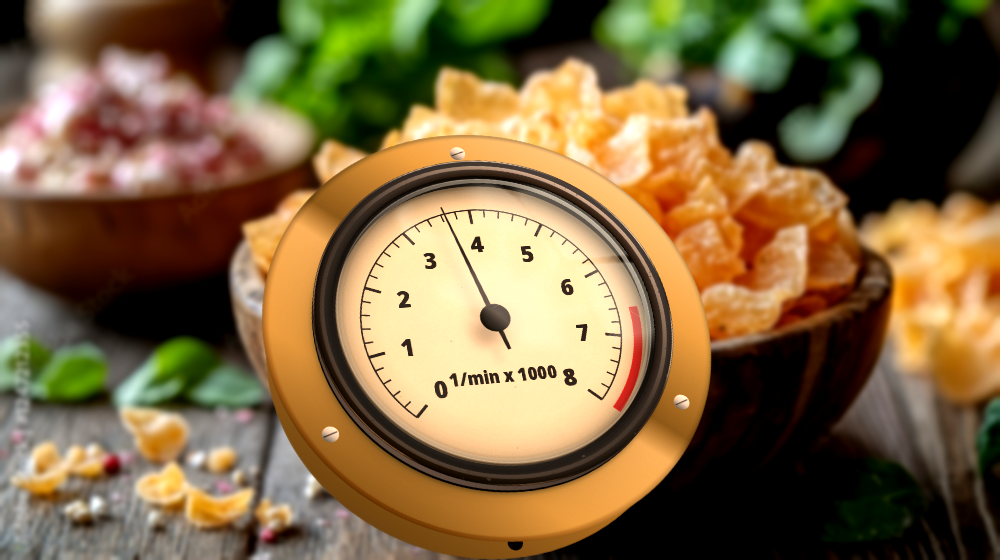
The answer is 3600 rpm
